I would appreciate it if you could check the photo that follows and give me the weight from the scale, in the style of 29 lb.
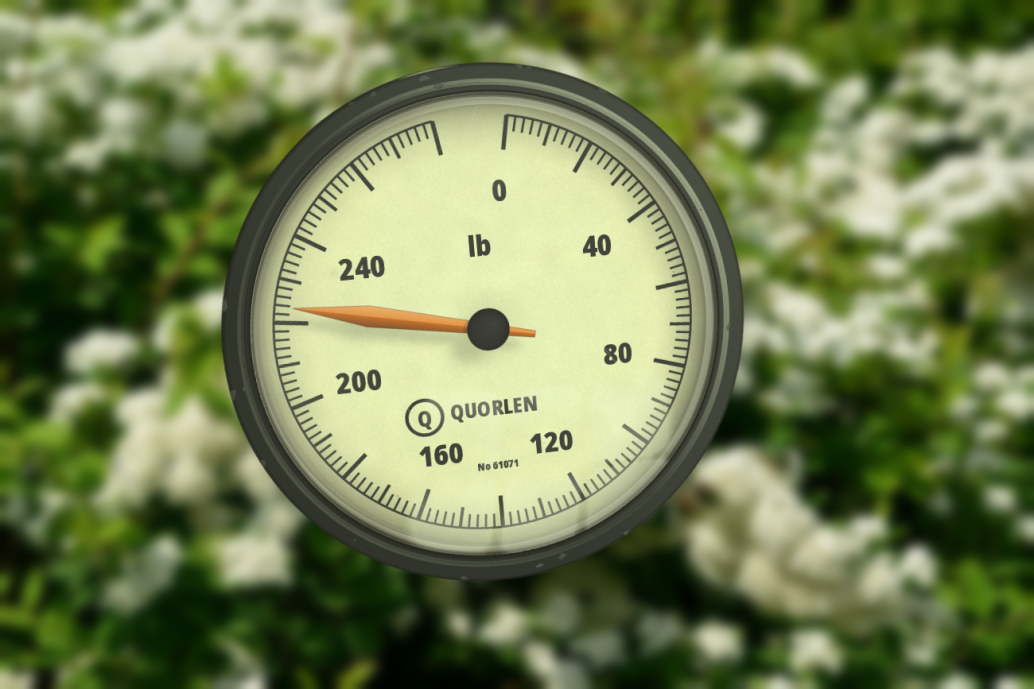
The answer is 224 lb
